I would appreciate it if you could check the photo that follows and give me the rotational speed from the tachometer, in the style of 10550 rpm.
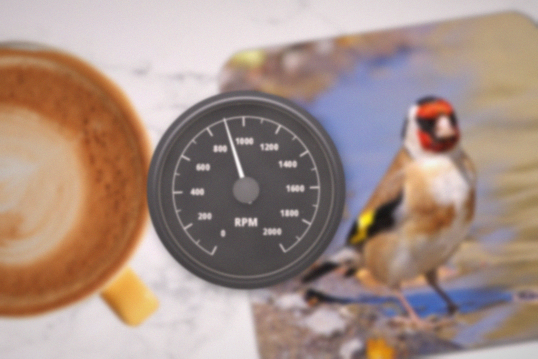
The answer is 900 rpm
